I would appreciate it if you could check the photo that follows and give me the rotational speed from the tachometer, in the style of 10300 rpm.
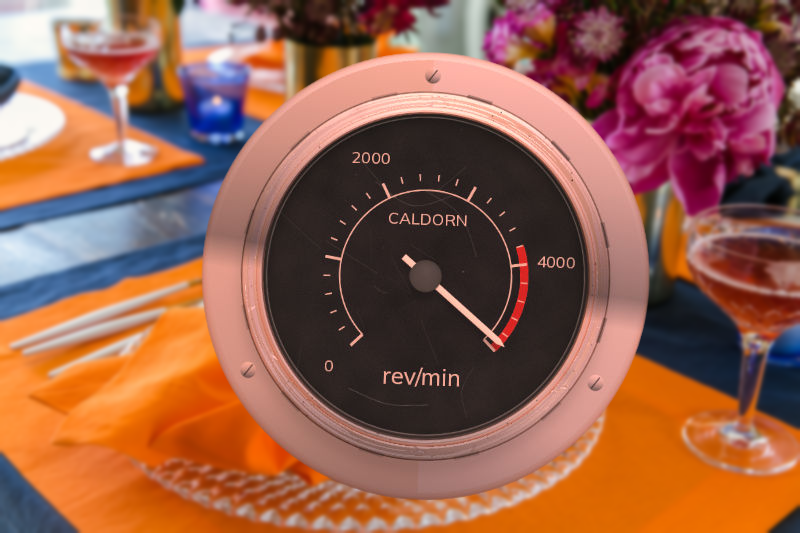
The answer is 4900 rpm
